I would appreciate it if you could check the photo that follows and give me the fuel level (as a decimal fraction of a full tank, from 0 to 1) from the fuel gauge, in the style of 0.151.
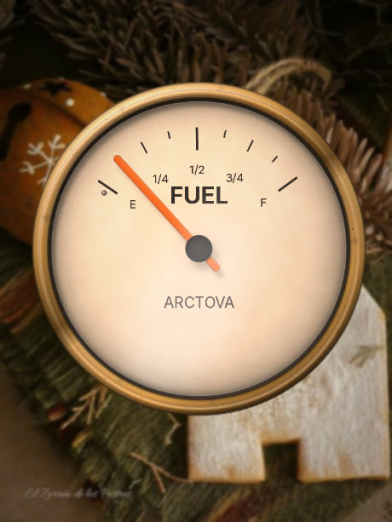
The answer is 0.125
